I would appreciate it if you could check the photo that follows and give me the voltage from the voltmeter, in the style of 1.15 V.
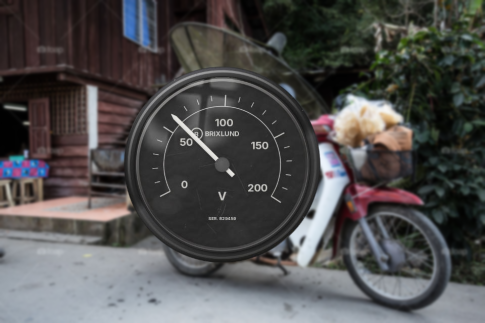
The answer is 60 V
